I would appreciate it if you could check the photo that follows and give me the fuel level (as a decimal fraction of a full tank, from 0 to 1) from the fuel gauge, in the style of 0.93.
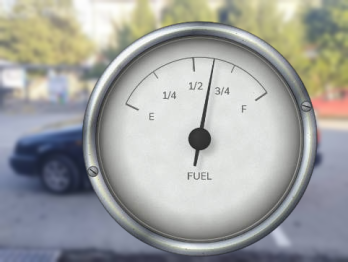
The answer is 0.625
